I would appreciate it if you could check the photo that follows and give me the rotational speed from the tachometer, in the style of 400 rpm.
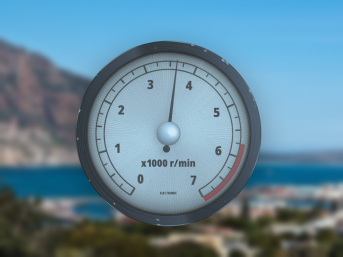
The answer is 3625 rpm
